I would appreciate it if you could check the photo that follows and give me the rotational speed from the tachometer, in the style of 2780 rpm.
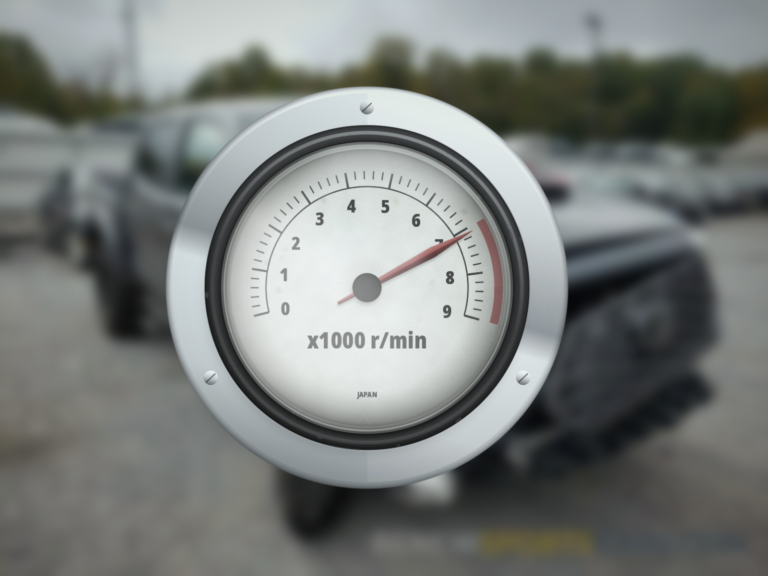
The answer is 7100 rpm
